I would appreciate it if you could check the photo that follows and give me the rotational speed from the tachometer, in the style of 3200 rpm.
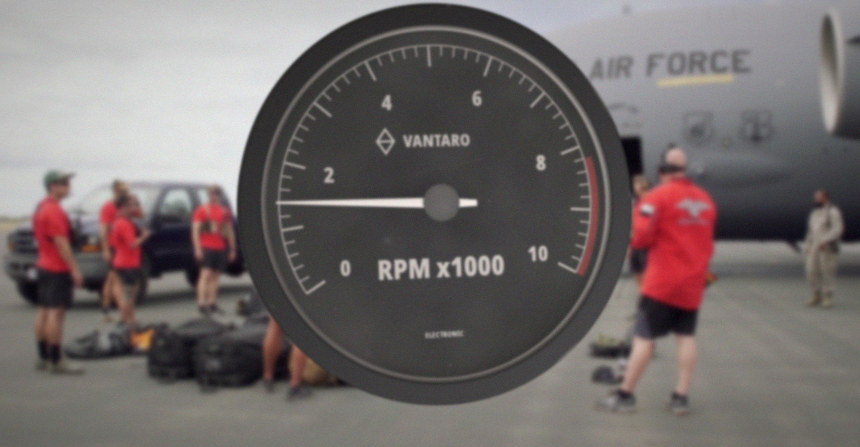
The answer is 1400 rpm
